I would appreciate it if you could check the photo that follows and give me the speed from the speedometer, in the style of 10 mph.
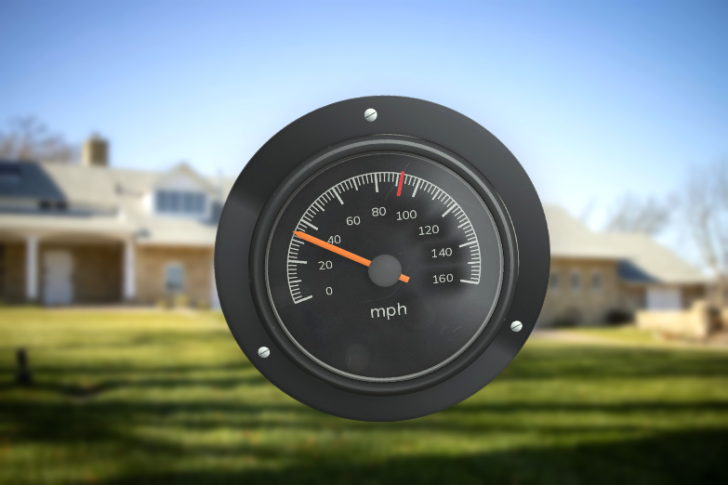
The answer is 34 mph
